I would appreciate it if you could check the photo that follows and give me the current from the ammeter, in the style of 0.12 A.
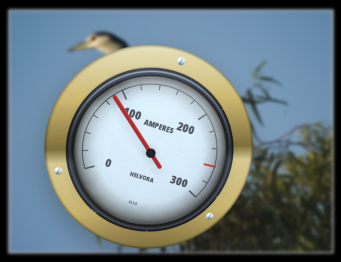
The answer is 90 A
